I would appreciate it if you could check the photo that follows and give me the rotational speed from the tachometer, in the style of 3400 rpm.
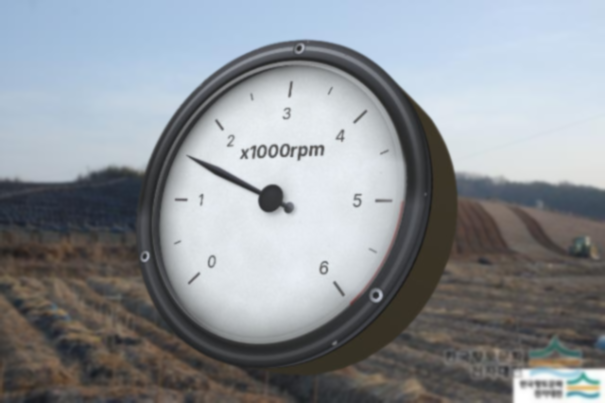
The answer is 1500 rpm
